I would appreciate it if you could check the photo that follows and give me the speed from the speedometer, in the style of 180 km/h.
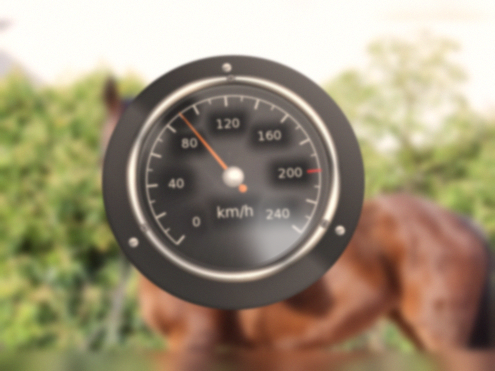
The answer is 90 km/h
